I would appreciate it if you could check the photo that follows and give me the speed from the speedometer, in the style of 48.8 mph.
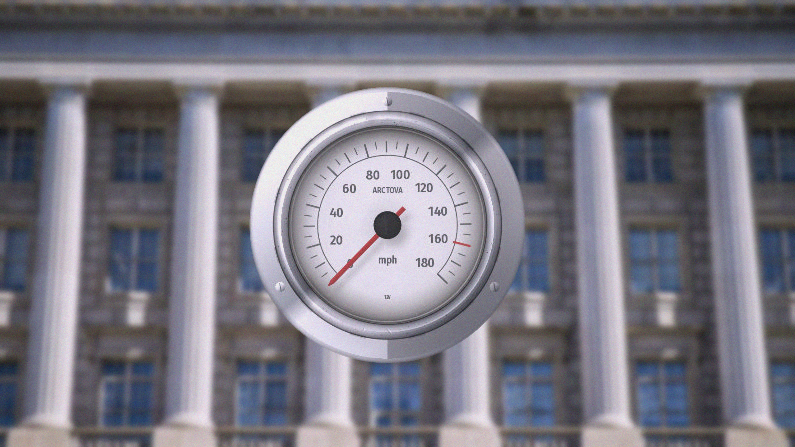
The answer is 0 mph
